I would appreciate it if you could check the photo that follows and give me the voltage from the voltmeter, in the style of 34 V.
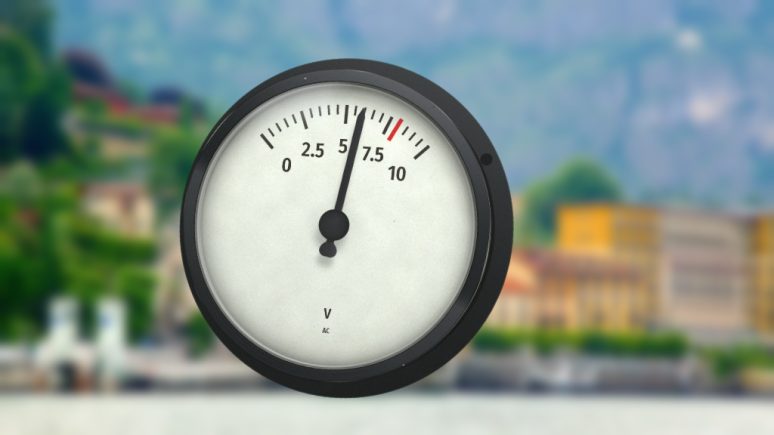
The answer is 6 V
